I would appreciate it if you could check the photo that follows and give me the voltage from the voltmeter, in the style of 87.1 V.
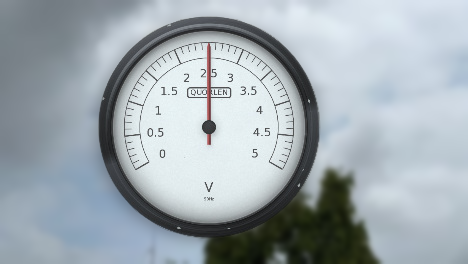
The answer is 2.5 V
